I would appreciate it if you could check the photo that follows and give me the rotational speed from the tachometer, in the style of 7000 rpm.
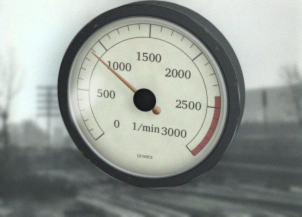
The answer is 900 rpm
